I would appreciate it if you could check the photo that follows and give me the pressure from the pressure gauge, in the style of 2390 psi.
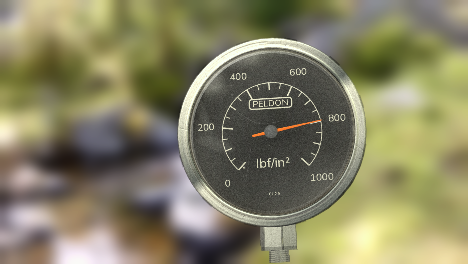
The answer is 800 psi
